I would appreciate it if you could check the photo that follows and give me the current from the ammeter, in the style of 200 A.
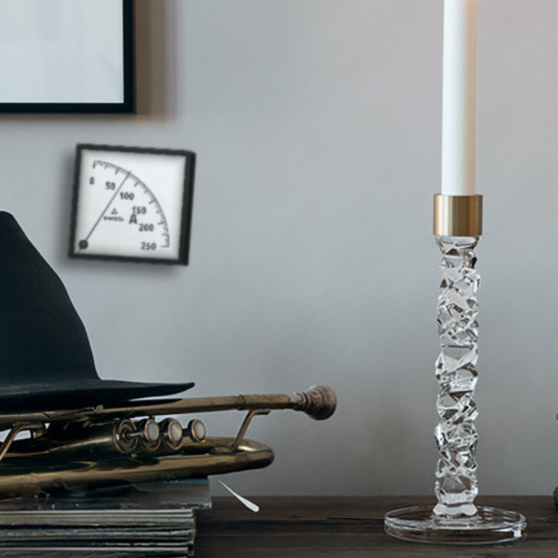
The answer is 75 A
